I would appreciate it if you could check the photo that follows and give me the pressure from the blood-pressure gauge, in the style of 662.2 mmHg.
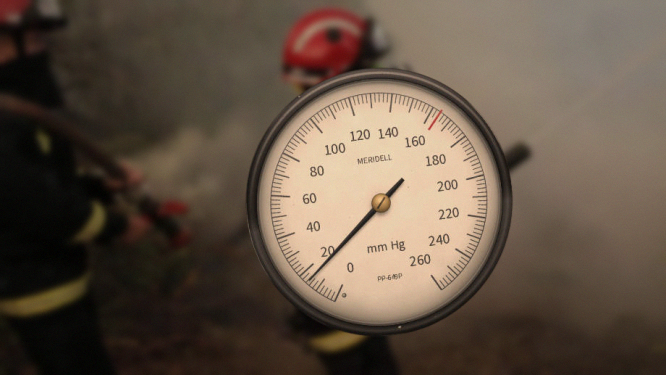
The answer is 16 mmHg
